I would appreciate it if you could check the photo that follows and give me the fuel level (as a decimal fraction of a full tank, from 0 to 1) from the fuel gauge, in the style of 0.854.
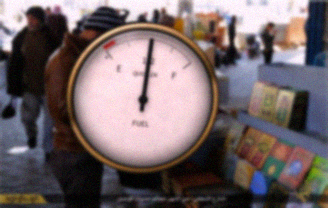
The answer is 0.5
